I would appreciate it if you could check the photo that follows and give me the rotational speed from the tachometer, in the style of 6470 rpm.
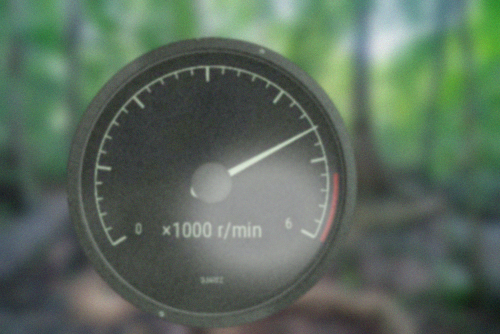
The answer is 4600 rpm
